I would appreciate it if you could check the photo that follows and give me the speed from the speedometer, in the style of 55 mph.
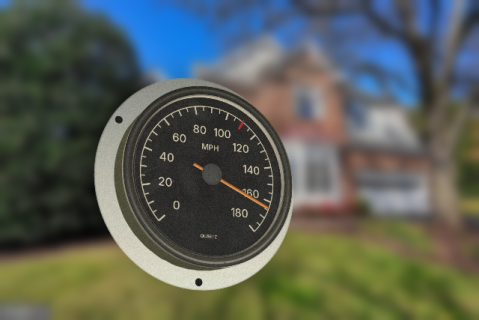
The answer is 165 mph
